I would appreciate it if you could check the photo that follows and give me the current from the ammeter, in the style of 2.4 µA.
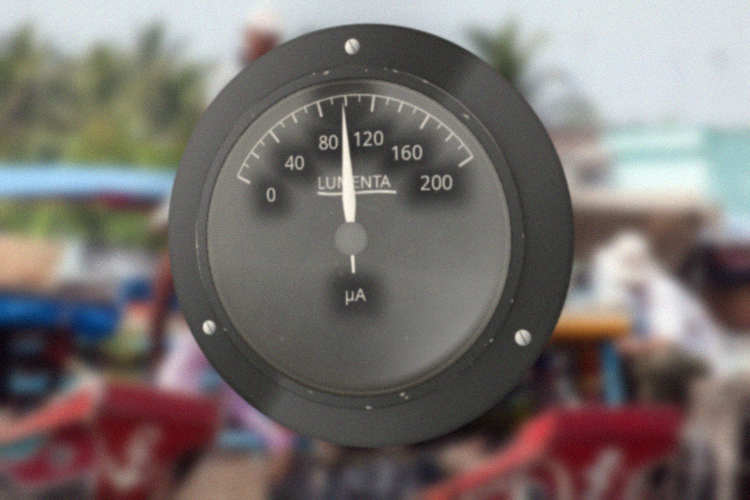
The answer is 100 µA
